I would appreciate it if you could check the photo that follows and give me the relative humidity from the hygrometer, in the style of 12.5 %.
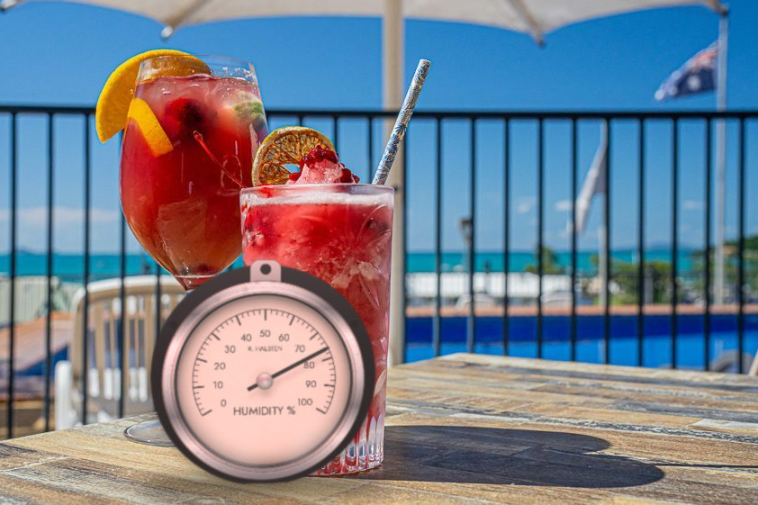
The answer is 76 %
